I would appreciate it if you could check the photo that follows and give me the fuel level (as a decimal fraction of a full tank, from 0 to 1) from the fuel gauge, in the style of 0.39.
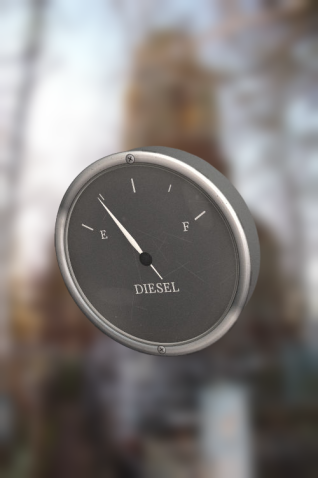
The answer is 0.25
